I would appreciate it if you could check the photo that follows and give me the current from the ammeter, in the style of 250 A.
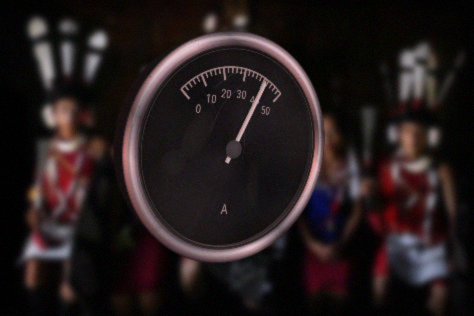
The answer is 40 A
